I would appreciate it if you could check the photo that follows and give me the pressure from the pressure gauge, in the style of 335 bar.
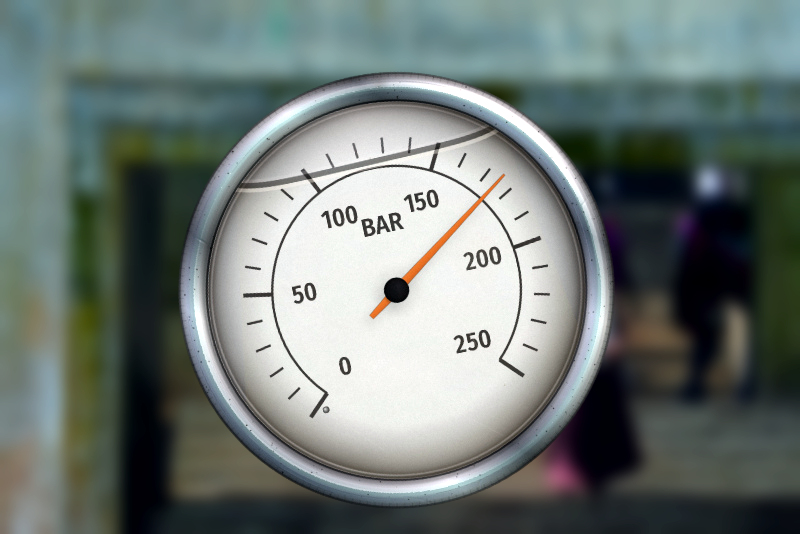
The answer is 175 bar
